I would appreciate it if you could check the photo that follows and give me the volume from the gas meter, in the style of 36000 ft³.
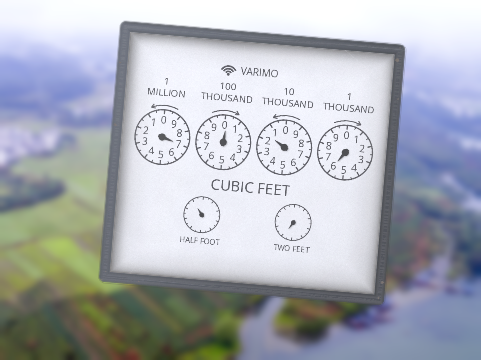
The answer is 701600 ft³
